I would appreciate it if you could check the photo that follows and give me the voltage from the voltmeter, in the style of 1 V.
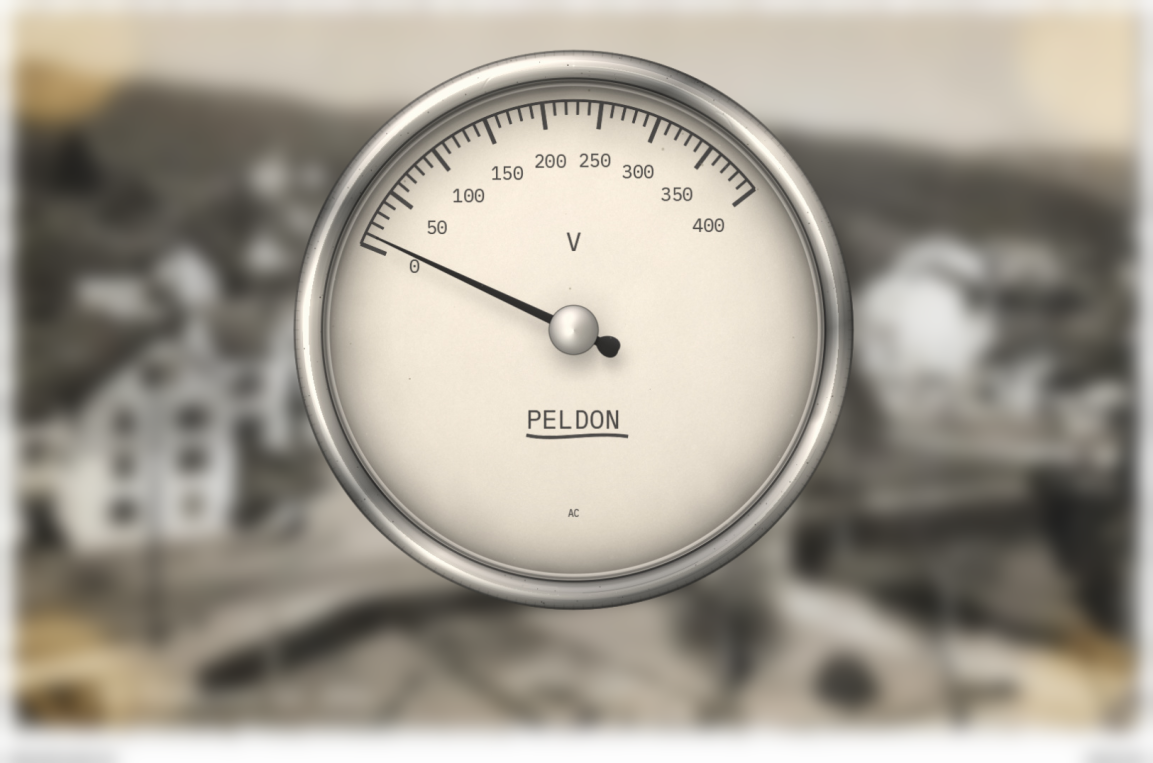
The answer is 10 V
